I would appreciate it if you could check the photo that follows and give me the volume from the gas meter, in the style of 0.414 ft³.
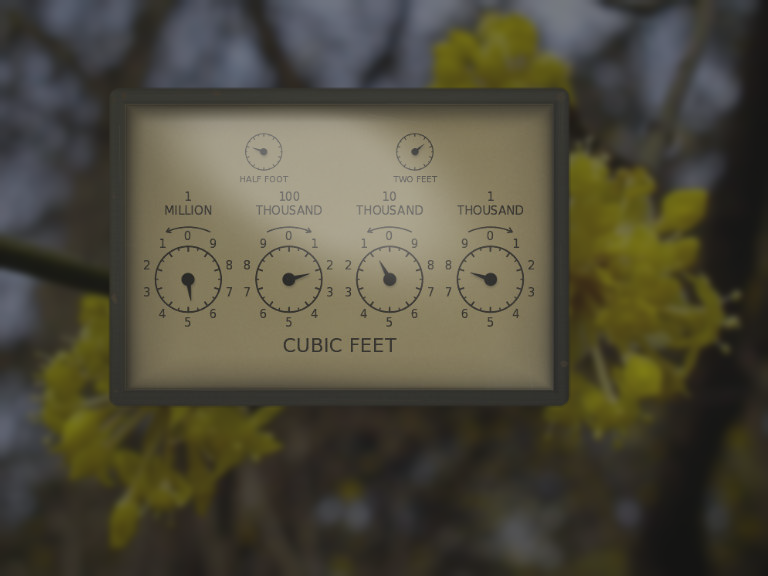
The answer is 520800 ft³
